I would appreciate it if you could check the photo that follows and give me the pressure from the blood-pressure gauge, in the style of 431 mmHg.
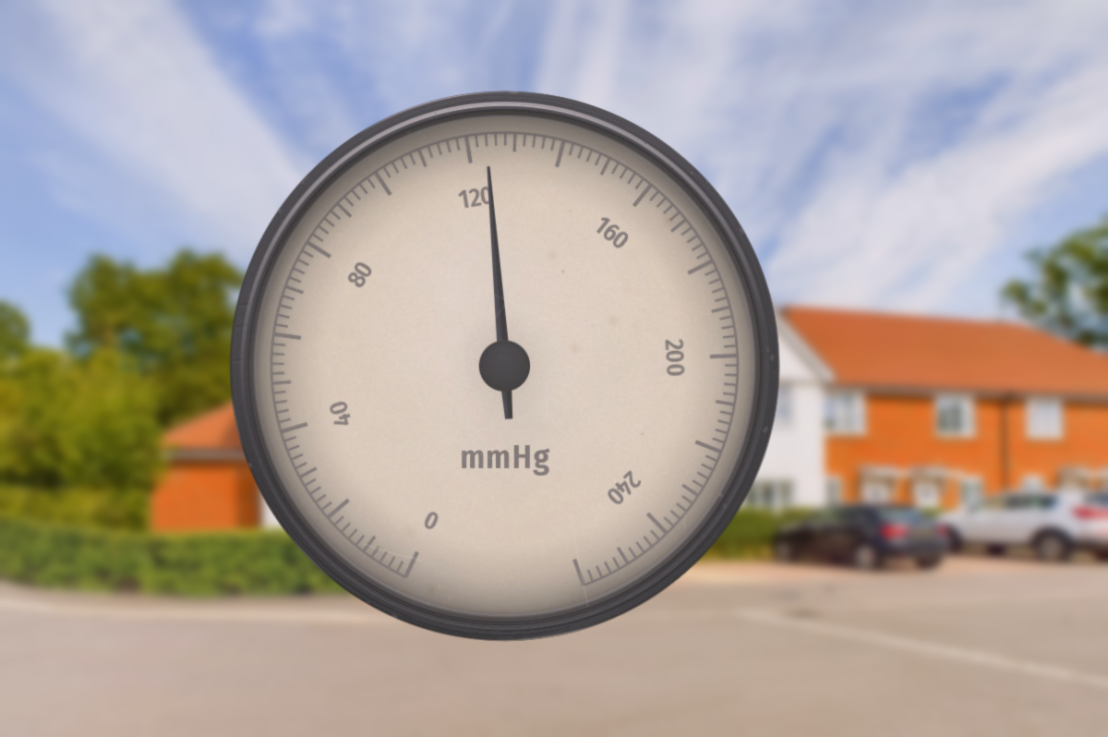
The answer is 124 mmHg
